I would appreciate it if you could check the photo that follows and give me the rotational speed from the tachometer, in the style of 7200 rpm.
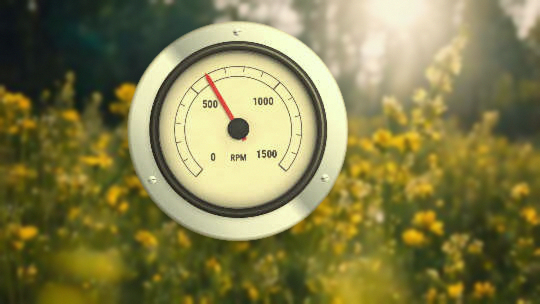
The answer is 600 rpm
